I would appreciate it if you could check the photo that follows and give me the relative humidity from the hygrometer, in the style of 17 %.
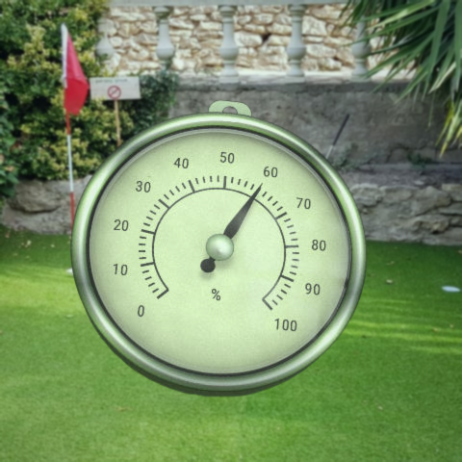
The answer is 60 %
